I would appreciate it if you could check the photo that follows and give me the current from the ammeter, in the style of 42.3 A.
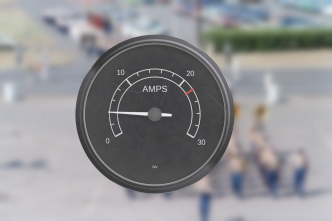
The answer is 4 A
